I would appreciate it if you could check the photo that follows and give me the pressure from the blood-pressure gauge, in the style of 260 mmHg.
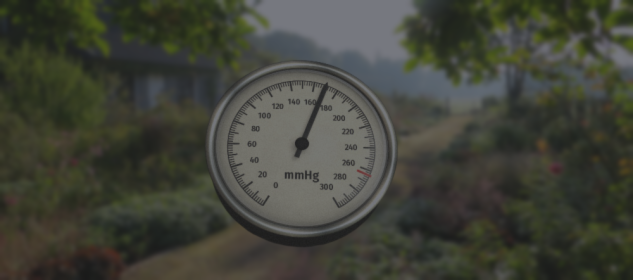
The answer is 170 mmHg
